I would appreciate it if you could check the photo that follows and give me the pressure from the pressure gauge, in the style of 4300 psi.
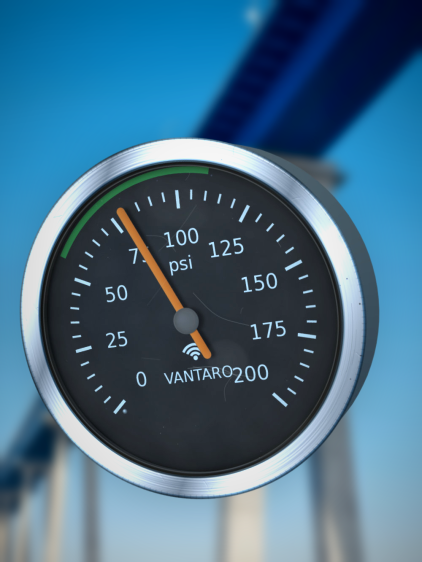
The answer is 80 psi
